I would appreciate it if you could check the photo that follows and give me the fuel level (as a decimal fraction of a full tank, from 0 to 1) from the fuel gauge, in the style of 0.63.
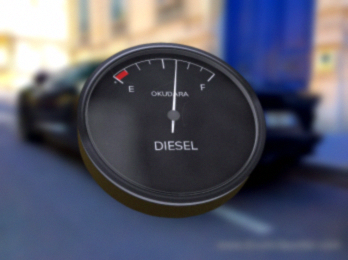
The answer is 0.625
